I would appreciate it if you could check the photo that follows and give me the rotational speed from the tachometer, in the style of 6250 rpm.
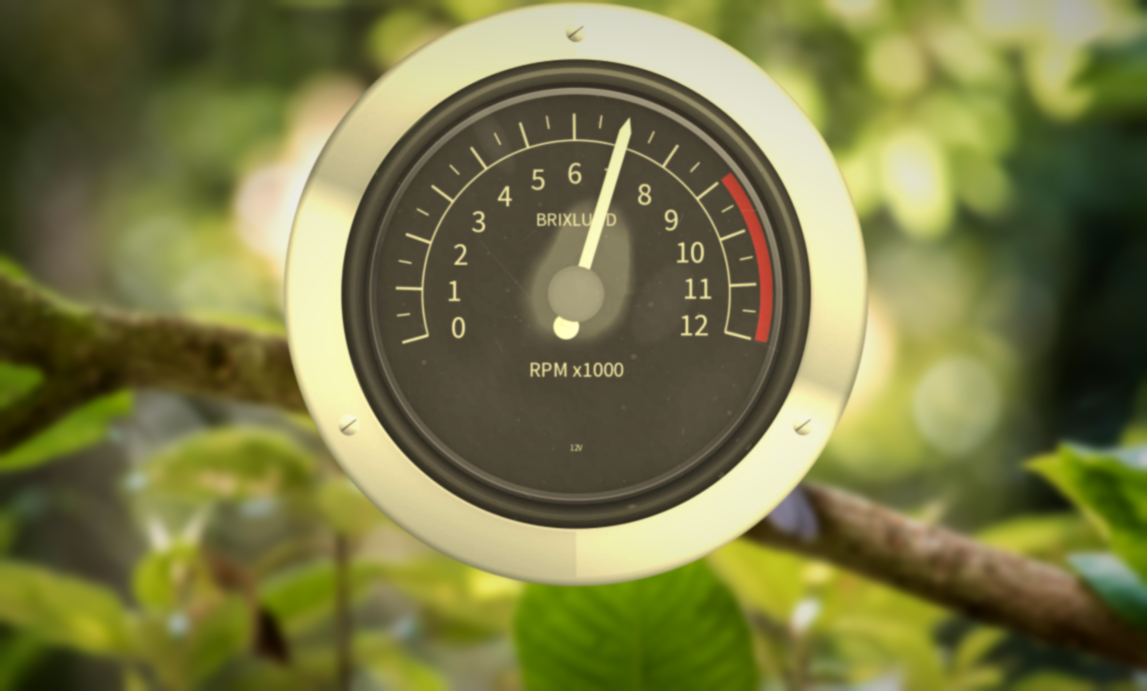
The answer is 7000 rpm
